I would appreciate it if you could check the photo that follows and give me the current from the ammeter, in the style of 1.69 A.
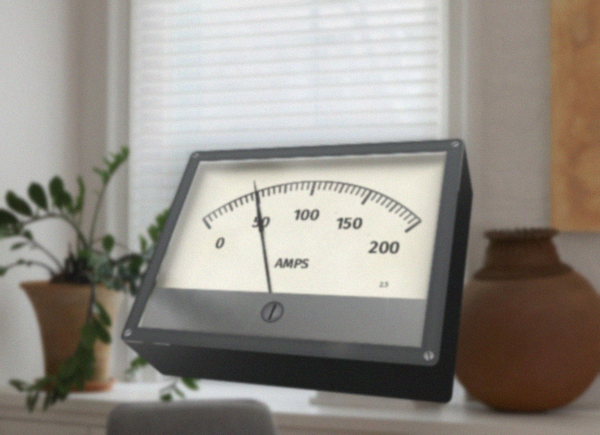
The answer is 50 A
